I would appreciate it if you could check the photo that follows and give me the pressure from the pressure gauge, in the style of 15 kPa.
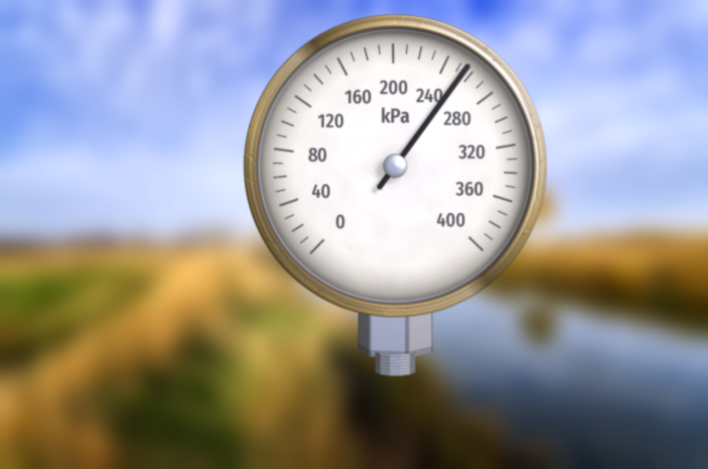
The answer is 255 kPa
